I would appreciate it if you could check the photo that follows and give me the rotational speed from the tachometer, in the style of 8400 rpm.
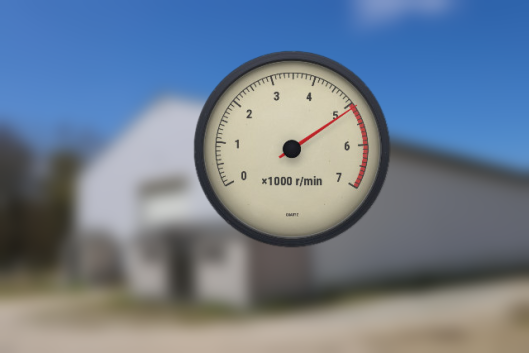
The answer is 5100 rpm
